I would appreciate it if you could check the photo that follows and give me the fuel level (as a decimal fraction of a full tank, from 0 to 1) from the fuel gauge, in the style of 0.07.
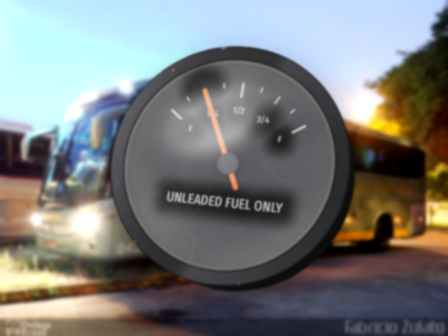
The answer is 0.25
